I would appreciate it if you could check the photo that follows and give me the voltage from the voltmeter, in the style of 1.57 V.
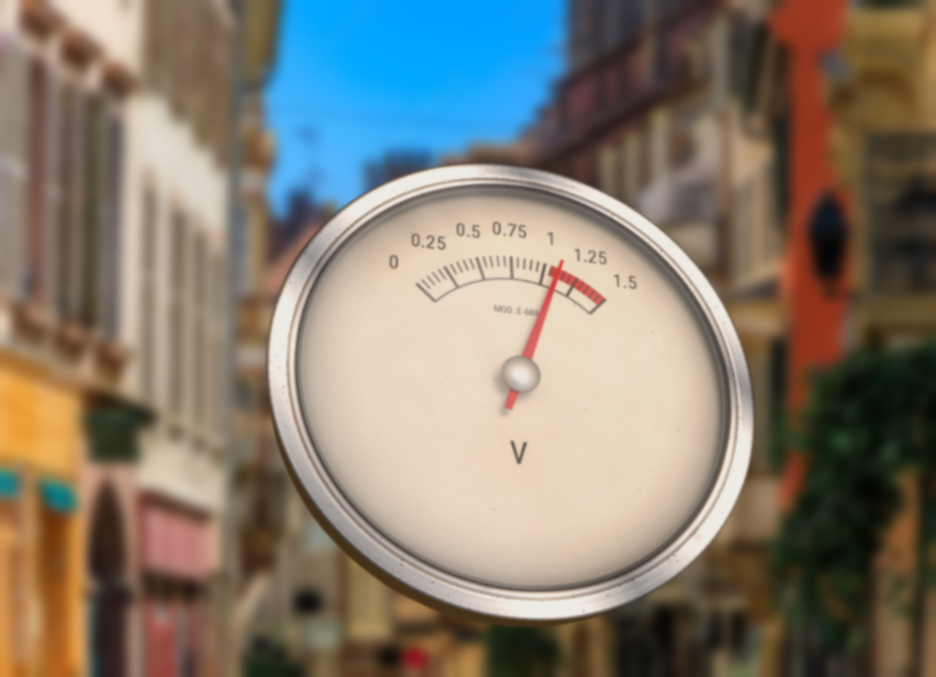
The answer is 1.1 V
